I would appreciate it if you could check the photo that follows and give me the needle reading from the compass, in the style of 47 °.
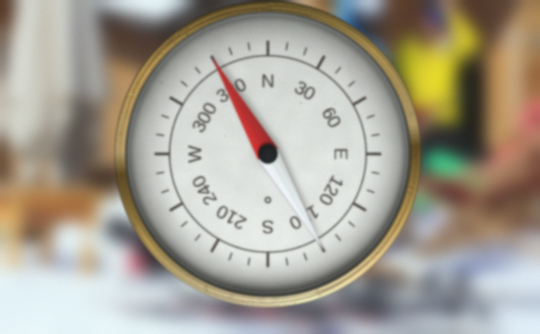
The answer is 330 °
